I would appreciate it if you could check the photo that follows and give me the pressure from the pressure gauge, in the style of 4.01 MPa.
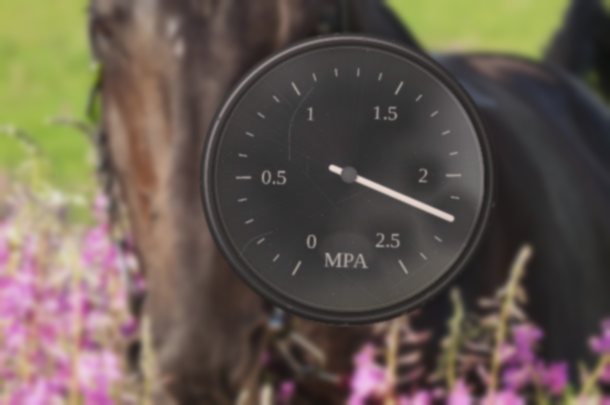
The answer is 2.2 MPa
